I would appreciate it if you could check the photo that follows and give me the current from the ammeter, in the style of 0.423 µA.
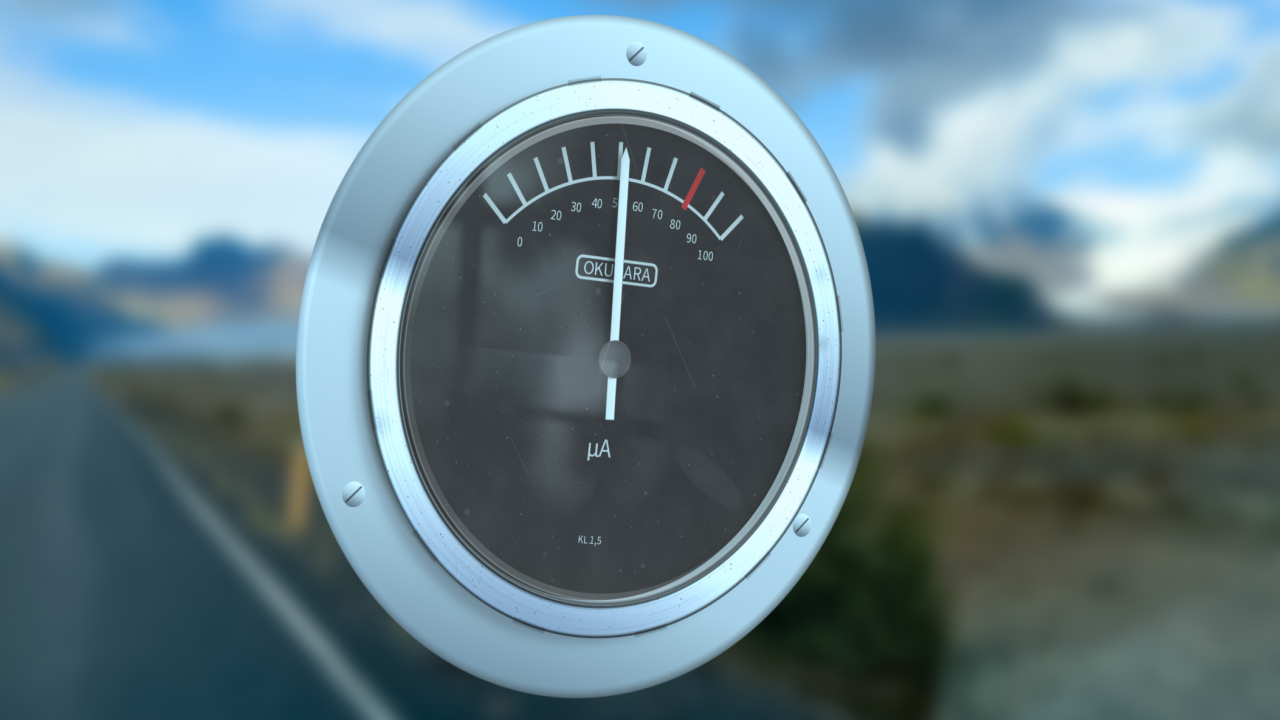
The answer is 50 µA
